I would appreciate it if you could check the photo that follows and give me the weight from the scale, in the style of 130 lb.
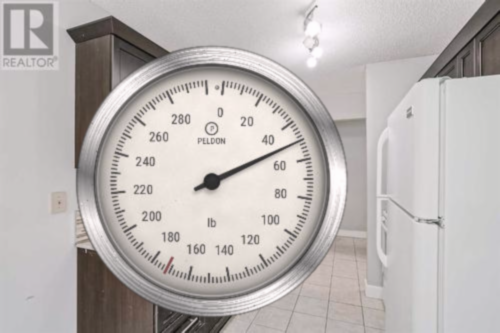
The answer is 50 lb
